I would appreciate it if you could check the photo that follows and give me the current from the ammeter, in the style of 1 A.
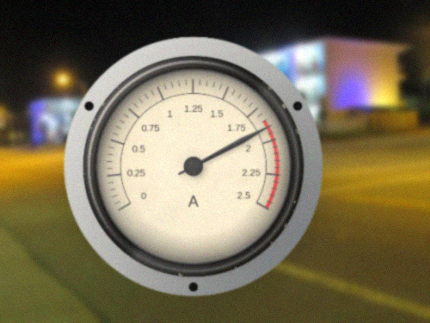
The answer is 1.9 A
